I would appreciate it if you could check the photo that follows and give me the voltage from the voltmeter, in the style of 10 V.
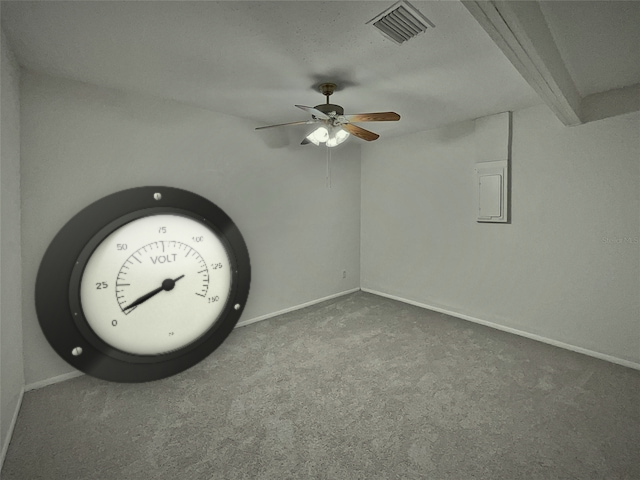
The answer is 5 V
